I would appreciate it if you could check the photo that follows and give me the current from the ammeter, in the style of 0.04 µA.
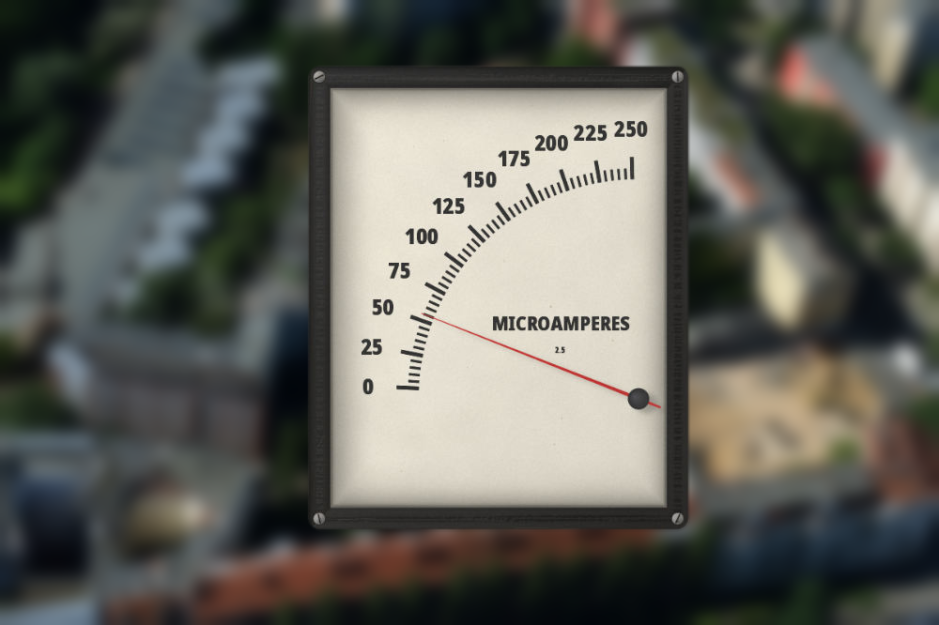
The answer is 55 µA
